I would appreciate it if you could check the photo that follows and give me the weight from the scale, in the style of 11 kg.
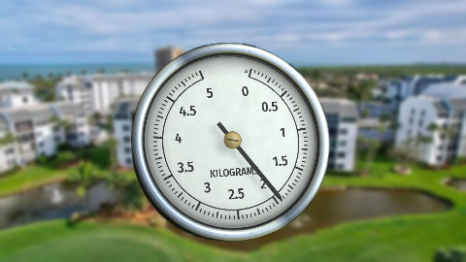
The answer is 1.95 kg
